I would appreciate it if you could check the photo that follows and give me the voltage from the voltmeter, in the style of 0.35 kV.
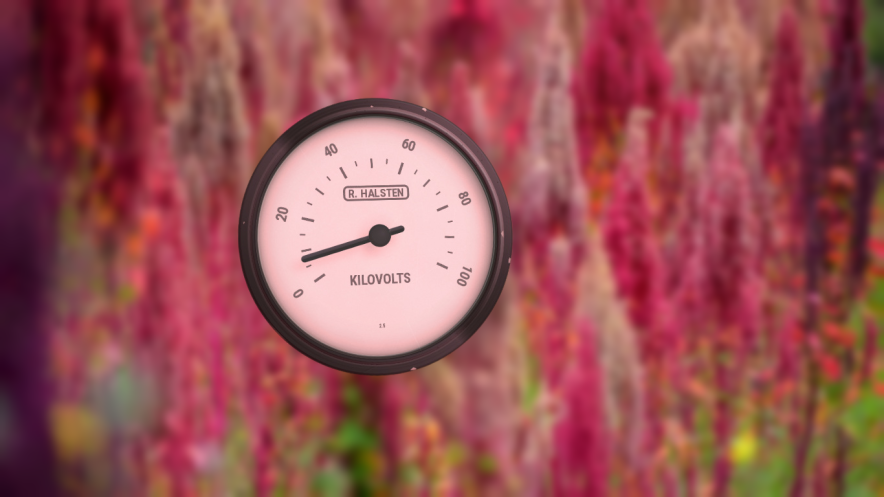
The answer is 7.5 kV
